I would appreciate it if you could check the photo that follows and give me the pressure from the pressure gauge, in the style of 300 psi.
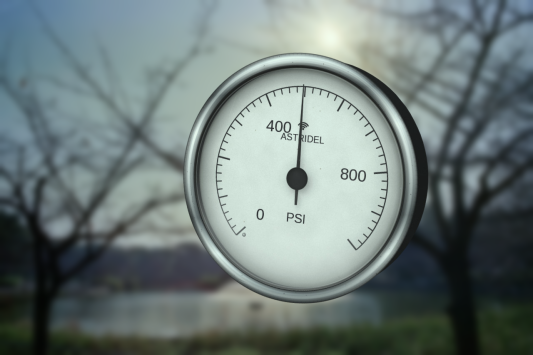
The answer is 500 psi
